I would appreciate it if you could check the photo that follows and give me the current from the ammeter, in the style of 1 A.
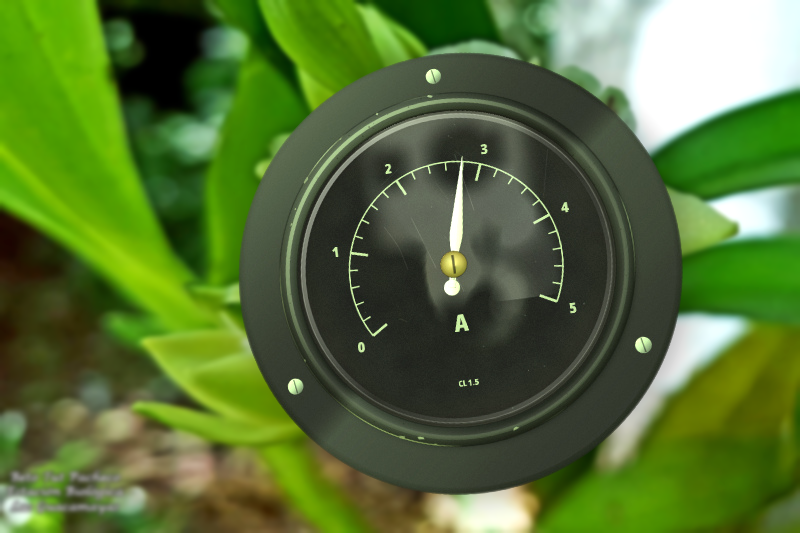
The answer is 2.8 A
